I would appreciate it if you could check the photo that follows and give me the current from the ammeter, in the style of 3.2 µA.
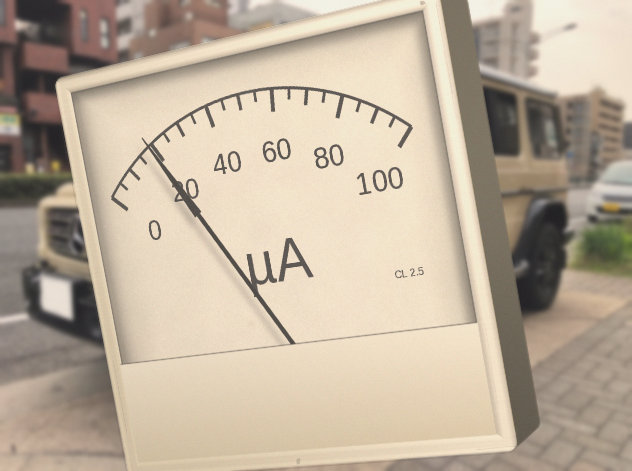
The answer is 20 µA
